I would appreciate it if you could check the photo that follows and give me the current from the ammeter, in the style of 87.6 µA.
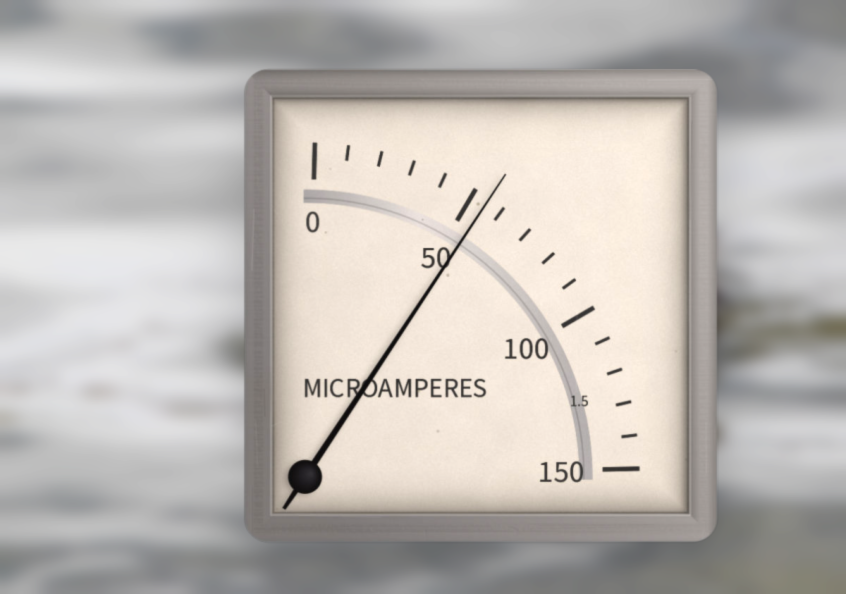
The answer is 55 µA
